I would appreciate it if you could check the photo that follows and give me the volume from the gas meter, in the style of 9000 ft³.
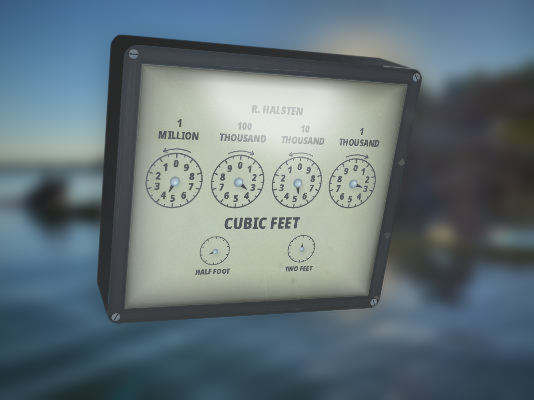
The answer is 435300 ft³
